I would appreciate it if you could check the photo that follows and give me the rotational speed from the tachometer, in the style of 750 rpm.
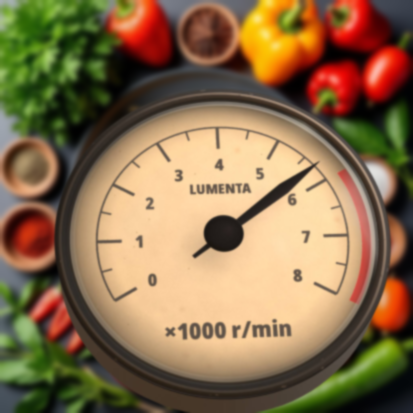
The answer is 5750 rpm
